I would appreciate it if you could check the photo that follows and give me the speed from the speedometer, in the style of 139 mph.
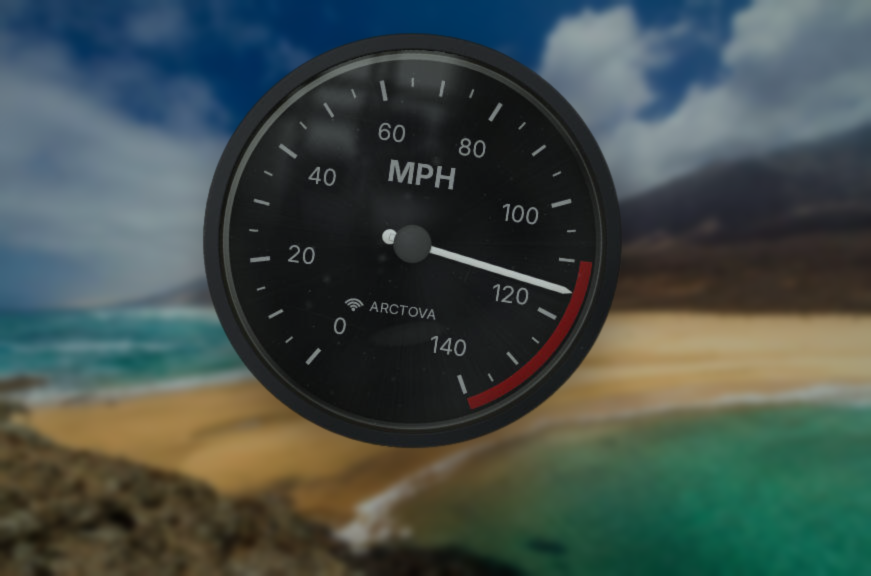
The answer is 115 mph
